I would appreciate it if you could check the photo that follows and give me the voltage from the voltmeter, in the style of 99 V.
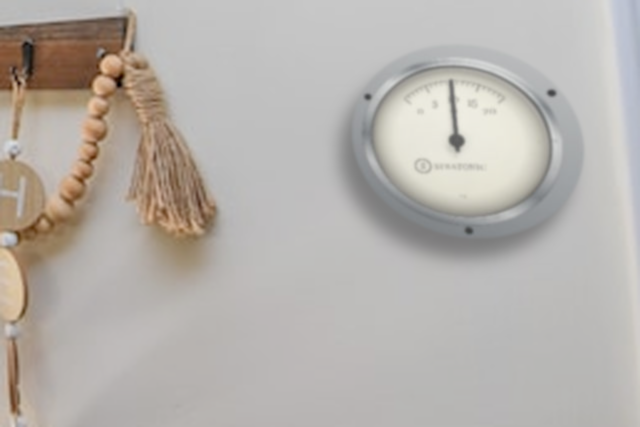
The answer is 10 V
